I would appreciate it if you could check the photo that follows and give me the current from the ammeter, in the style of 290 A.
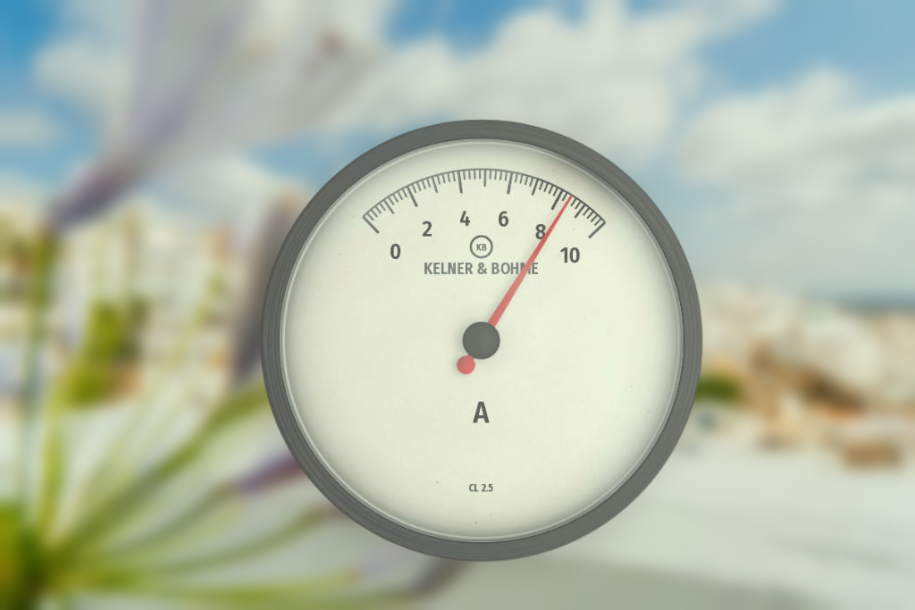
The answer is 8.4 A
